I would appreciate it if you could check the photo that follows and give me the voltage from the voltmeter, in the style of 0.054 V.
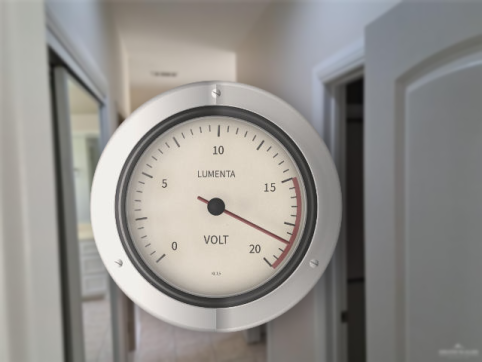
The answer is 18.5 V
